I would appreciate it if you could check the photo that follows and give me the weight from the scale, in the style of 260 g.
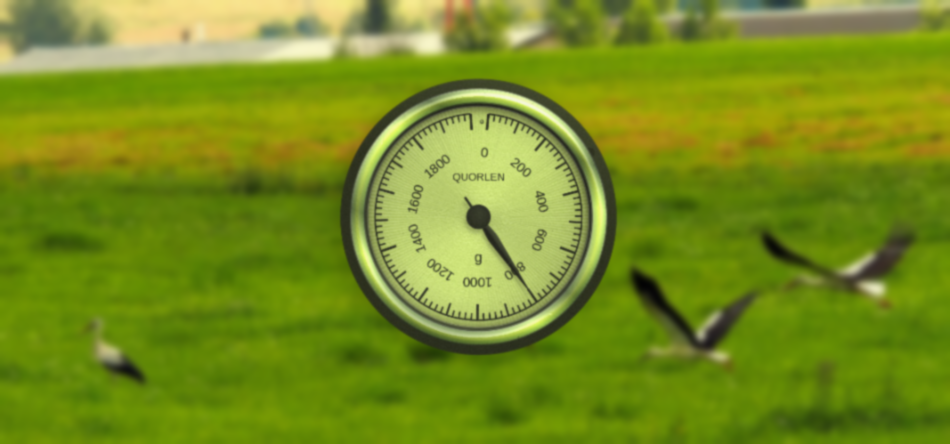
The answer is 800 g
